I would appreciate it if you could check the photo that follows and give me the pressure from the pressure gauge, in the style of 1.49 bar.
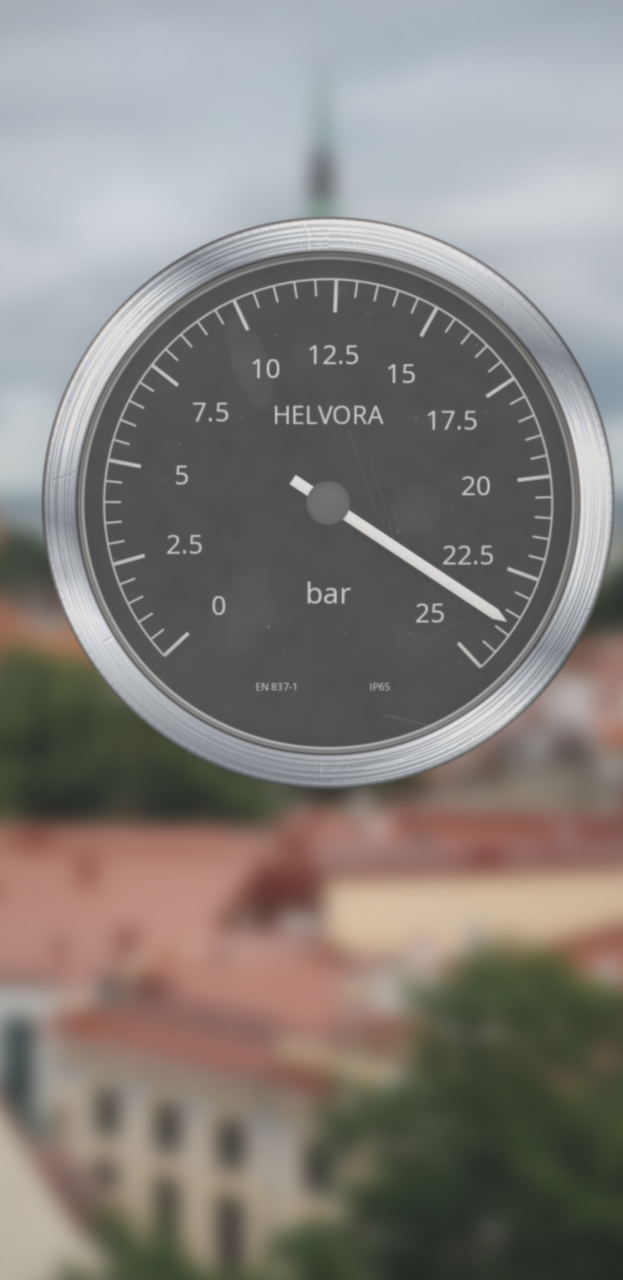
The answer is 23.75 bar
